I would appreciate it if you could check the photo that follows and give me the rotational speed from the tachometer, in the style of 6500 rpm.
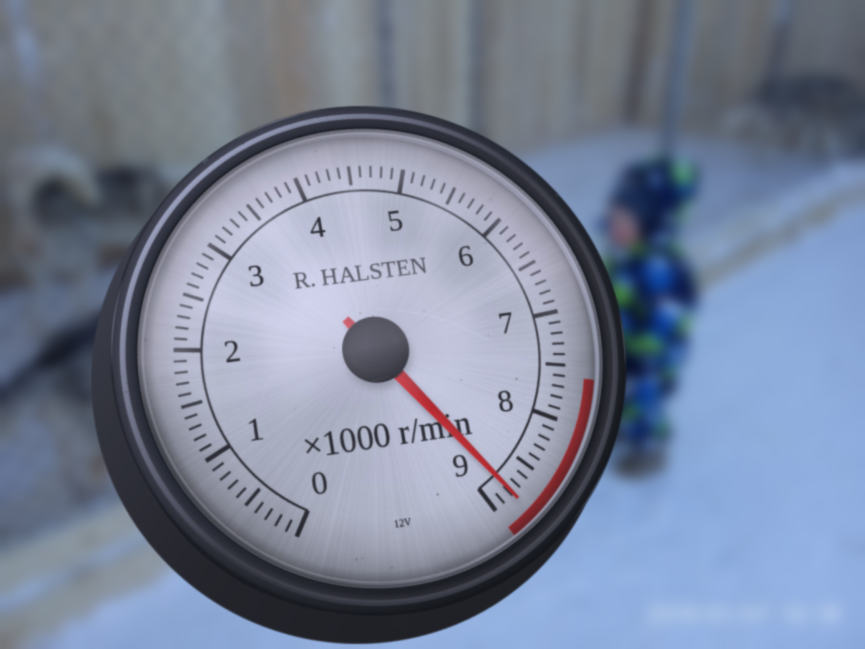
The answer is 8800 rpm
